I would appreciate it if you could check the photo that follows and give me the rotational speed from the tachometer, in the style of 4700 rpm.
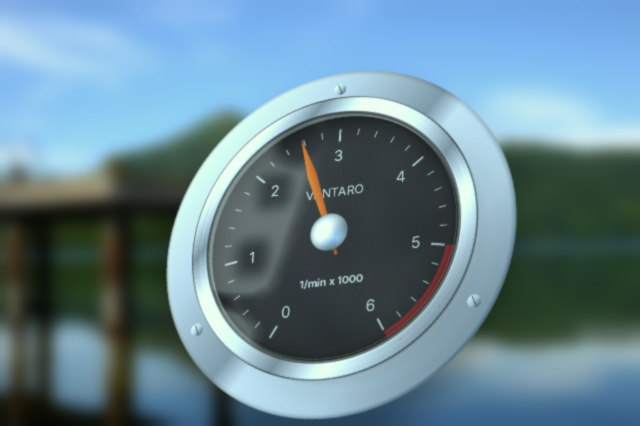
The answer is 2600 rpm
